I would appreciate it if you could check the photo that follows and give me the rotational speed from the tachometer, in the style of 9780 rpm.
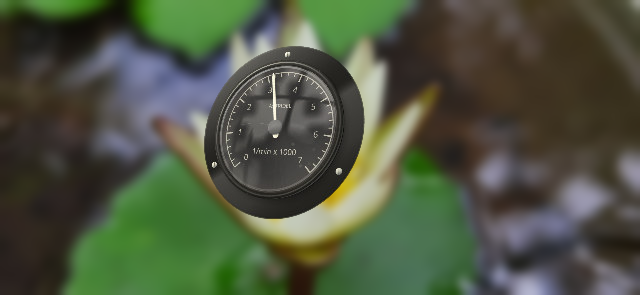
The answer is 3200 rpm
